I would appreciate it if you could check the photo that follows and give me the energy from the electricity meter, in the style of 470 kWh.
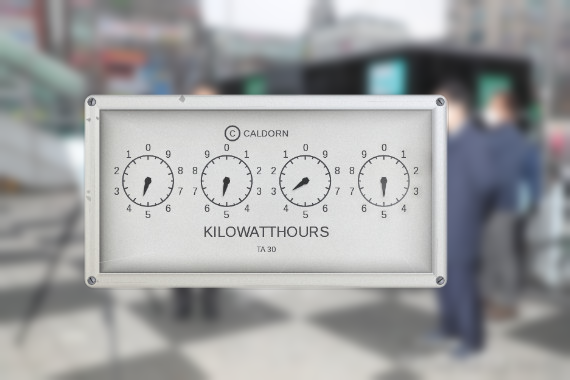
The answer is 4535 kWh
